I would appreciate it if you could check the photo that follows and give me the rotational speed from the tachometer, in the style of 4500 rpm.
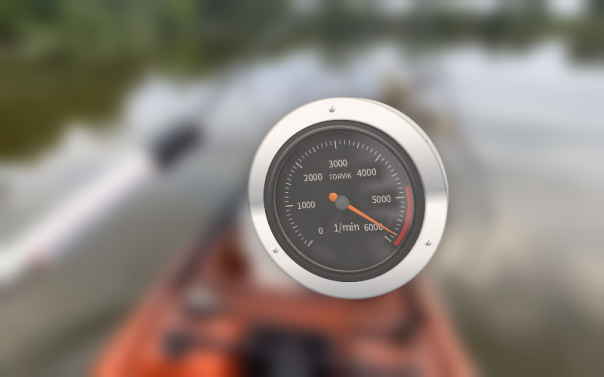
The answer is 5800 rpm
